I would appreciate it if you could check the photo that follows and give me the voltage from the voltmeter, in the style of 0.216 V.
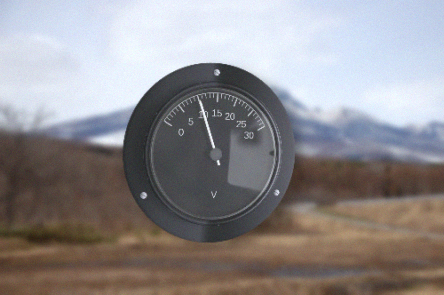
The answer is 10 V
